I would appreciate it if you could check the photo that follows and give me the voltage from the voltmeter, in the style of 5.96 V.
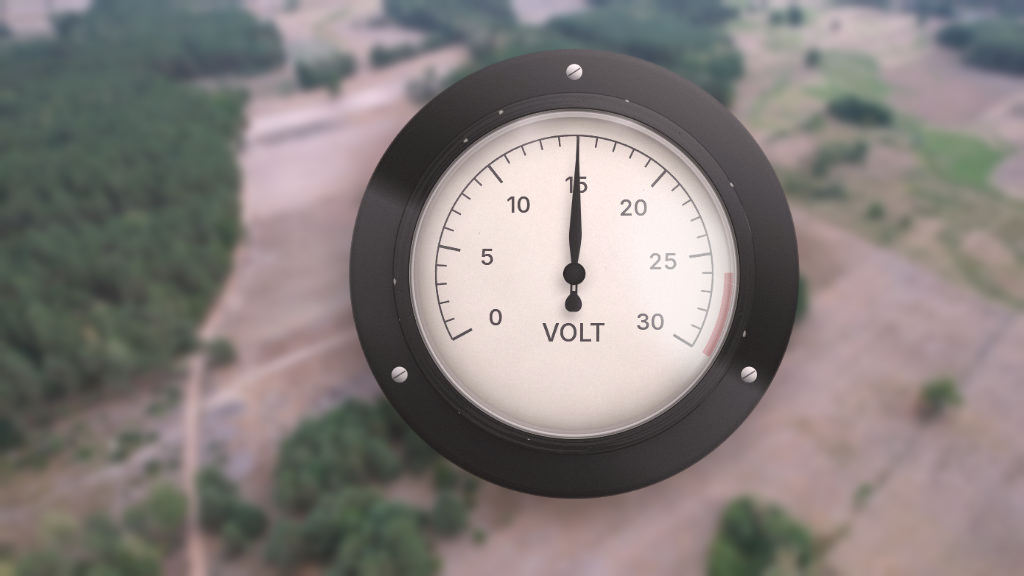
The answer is 15 V
